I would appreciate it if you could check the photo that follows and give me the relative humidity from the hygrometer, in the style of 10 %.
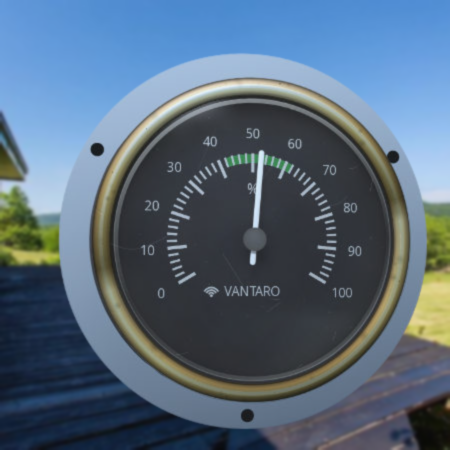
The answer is 52 %
